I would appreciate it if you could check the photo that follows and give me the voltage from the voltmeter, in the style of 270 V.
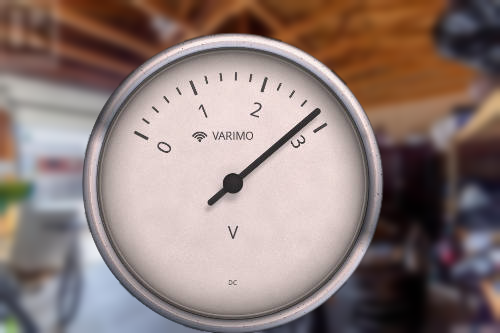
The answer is 2.8 V
